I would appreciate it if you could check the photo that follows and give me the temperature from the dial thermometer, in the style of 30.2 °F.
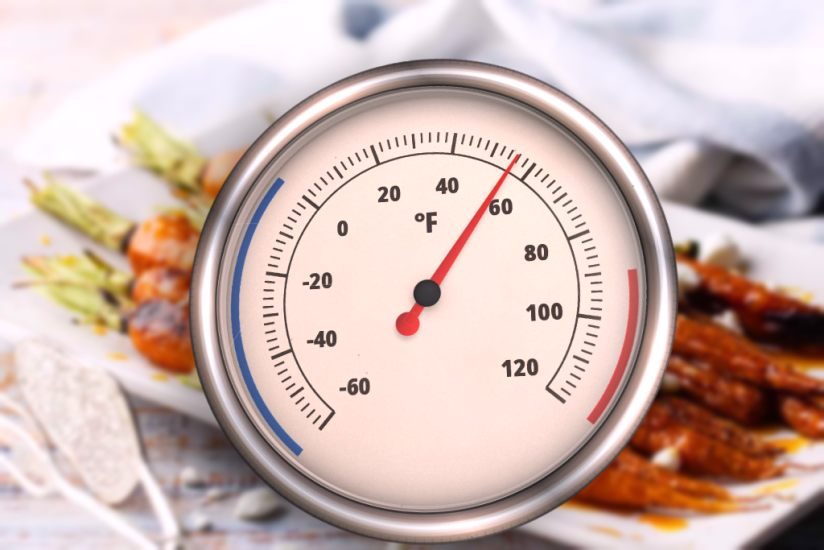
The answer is 56 °F
